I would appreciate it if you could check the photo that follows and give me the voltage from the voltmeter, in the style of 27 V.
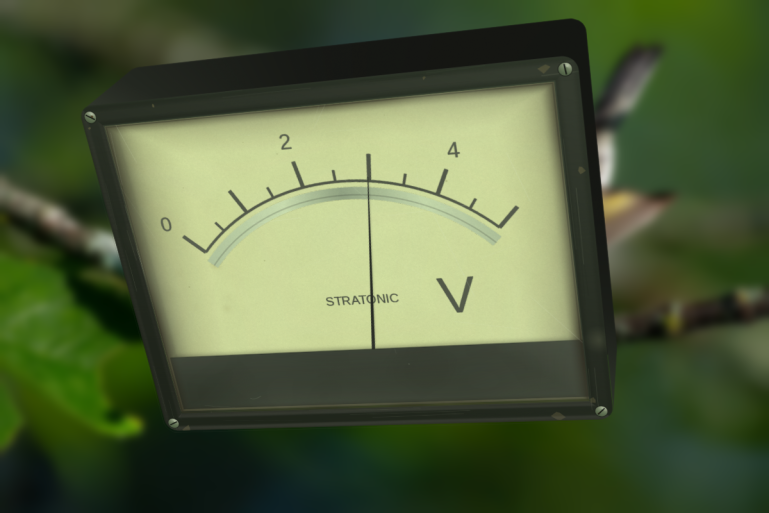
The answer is 3 V
